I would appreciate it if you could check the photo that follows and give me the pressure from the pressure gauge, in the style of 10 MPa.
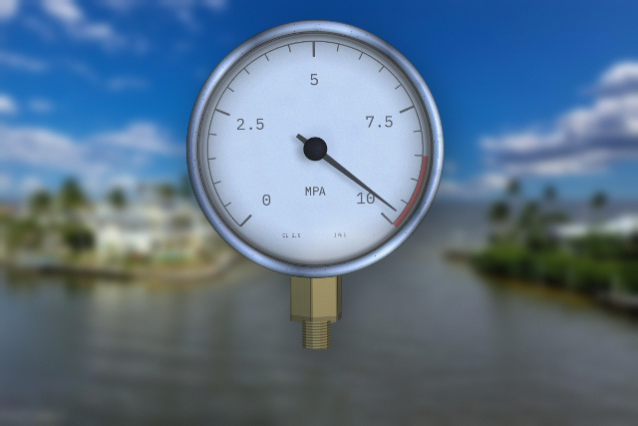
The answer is 9.75 MPa
